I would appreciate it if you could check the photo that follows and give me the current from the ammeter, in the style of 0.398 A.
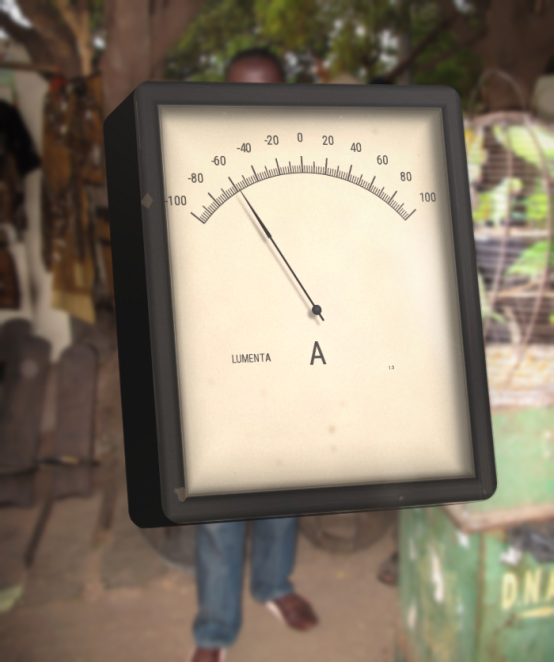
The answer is -60 A
